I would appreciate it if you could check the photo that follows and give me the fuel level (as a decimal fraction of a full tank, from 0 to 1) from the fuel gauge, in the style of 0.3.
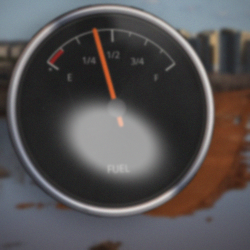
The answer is 0.375
